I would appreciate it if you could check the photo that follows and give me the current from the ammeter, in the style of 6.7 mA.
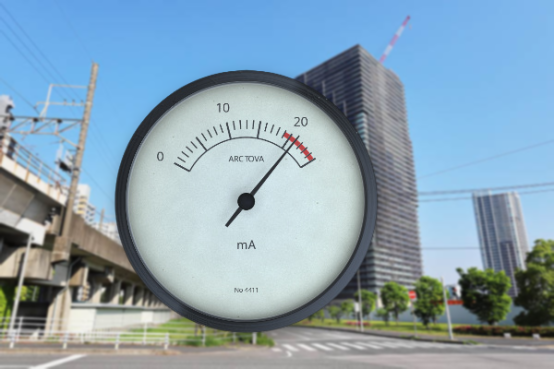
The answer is 21 mA
